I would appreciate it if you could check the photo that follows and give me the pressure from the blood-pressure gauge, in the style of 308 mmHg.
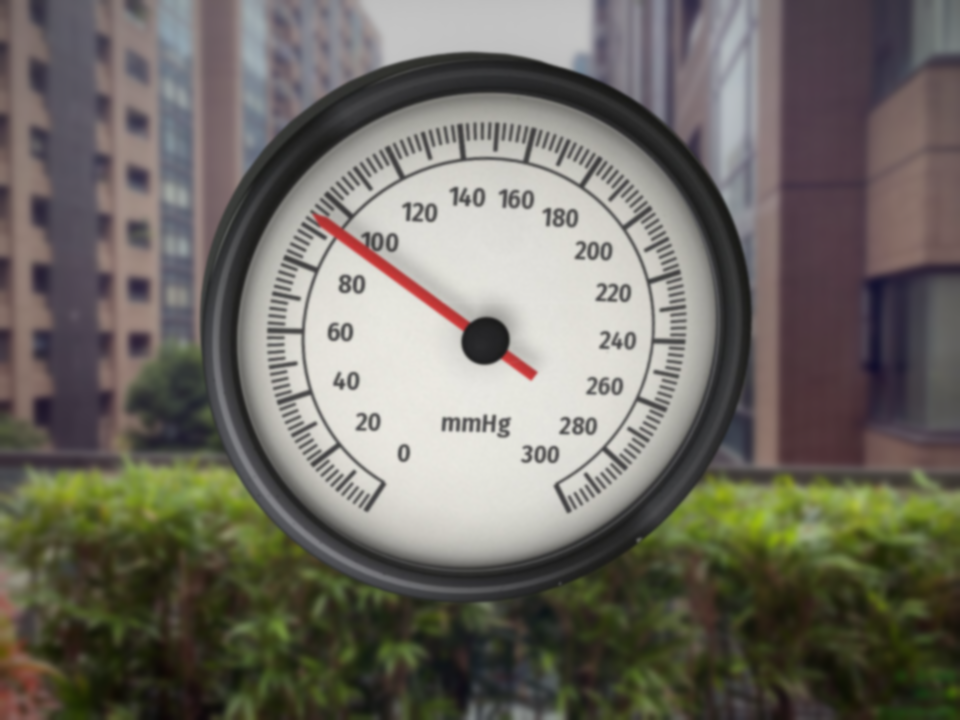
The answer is 94 mmHg
